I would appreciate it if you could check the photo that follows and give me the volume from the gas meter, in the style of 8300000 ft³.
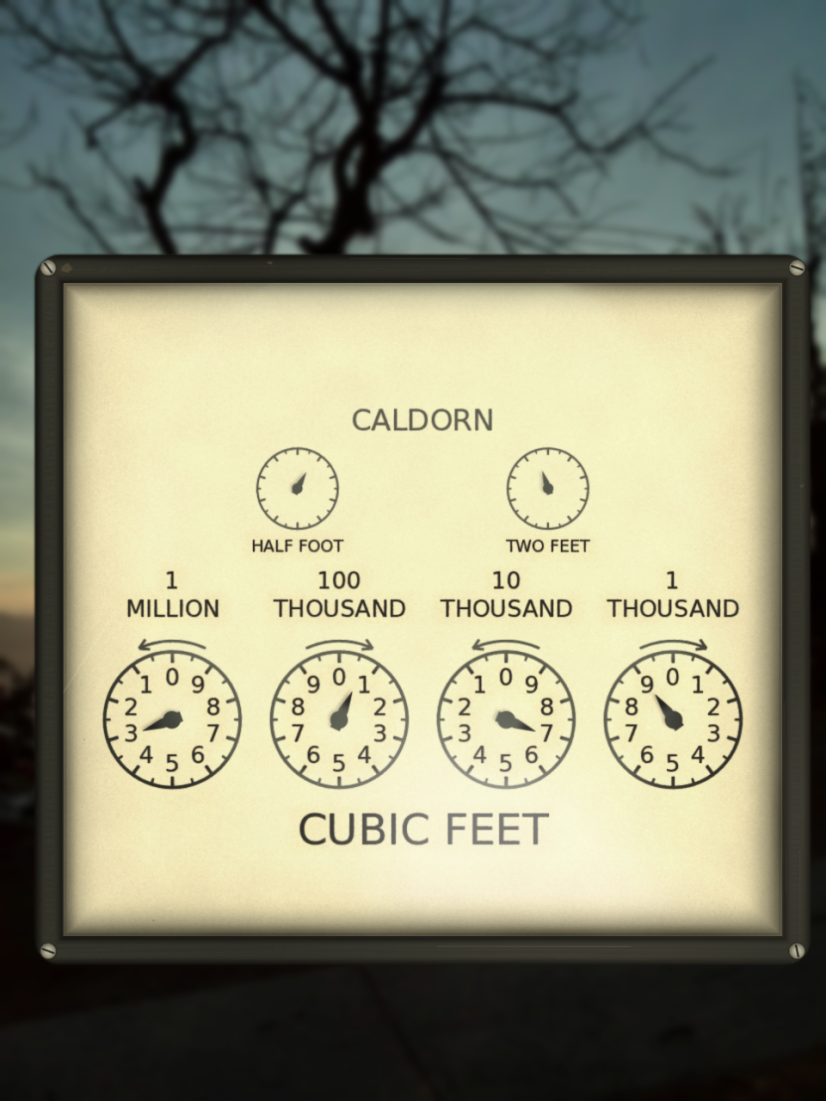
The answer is 306900 ft³
